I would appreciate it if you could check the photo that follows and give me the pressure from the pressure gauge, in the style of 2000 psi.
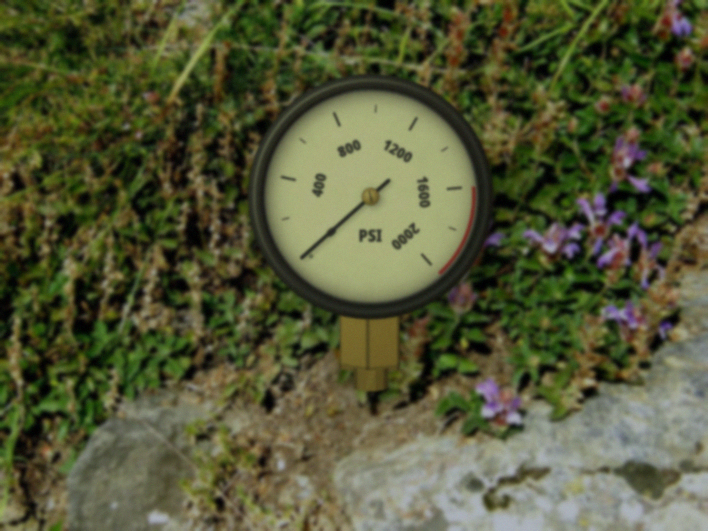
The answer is 0 psi
